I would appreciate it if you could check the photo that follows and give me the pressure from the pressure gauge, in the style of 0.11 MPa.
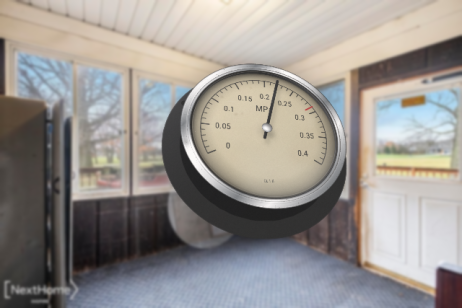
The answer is 0.22 MPa
